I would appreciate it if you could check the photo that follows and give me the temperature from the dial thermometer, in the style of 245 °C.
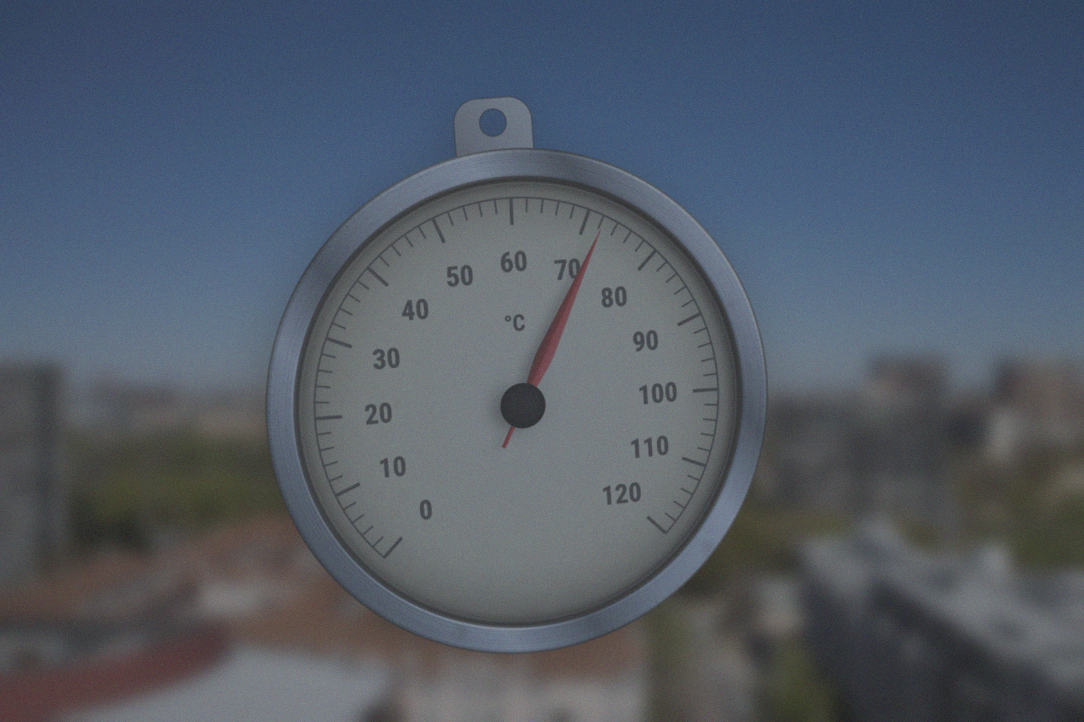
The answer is 72 °C
